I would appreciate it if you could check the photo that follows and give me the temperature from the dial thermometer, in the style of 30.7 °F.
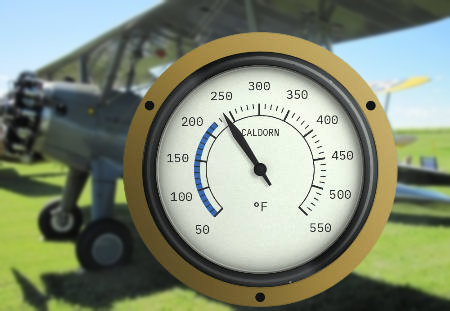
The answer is 240 °F
